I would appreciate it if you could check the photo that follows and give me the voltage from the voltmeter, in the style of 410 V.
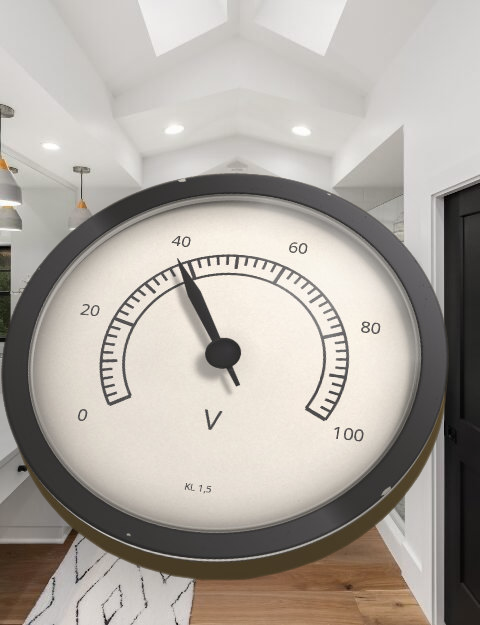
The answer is 38 V
